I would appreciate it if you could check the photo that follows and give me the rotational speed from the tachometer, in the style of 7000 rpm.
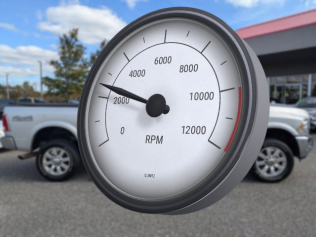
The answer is 2500 rpm
